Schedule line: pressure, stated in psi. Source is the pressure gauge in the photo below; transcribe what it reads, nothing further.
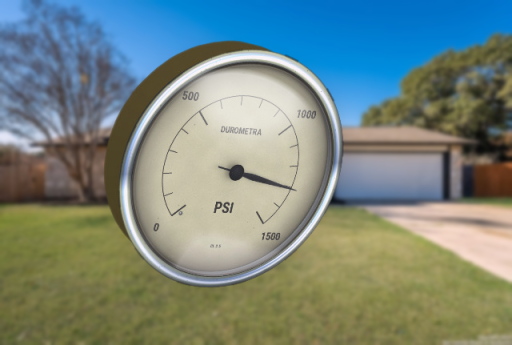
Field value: 1300 psi
